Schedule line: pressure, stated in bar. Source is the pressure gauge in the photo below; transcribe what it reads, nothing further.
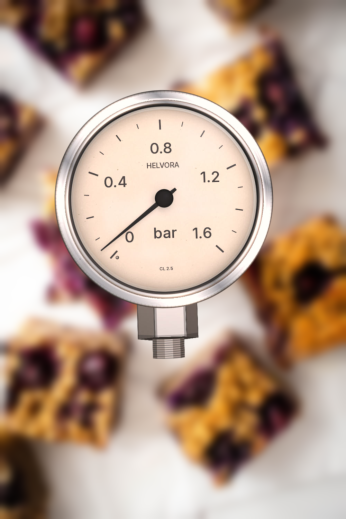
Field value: 0.05 bar
